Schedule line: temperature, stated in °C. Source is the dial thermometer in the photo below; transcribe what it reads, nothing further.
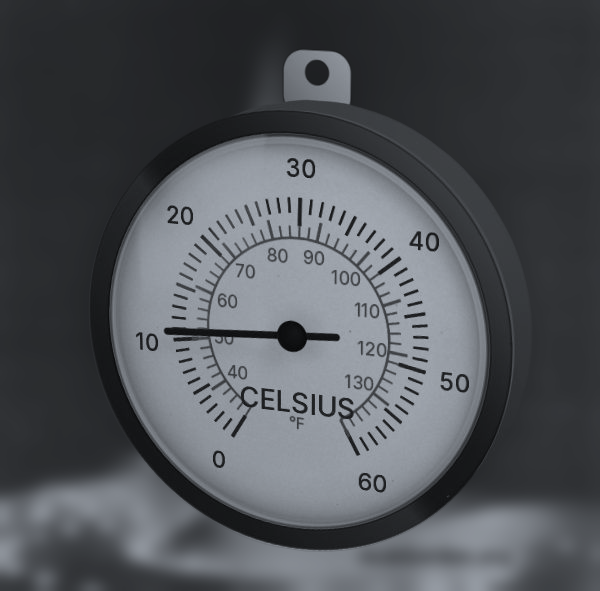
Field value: 11 °C
